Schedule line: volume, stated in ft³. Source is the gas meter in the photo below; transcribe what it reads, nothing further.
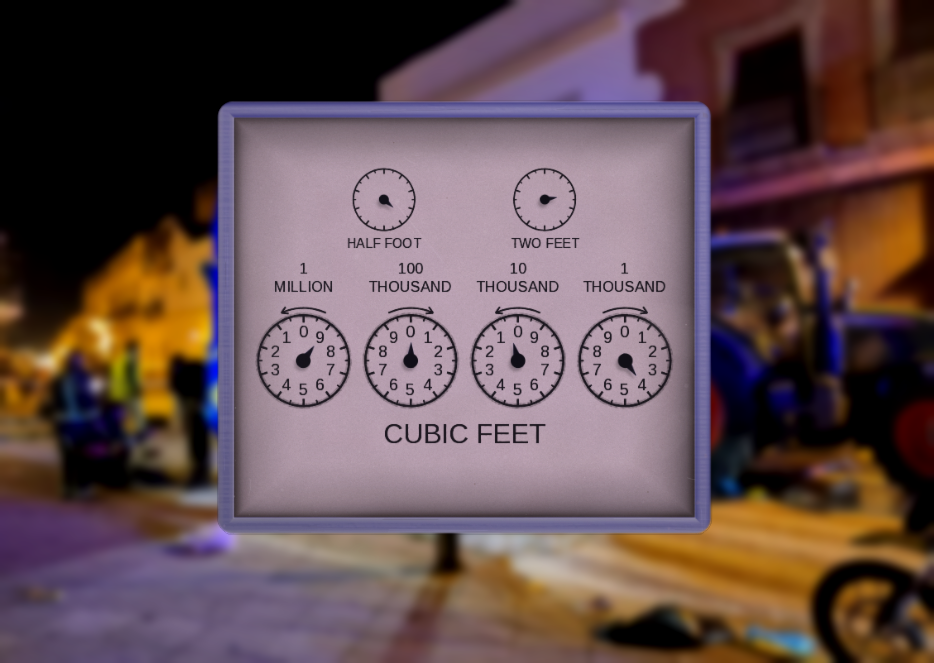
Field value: 900400 ft³
